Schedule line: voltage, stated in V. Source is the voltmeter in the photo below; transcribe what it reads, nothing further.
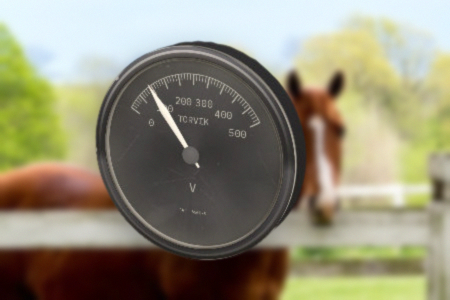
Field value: 100 V
